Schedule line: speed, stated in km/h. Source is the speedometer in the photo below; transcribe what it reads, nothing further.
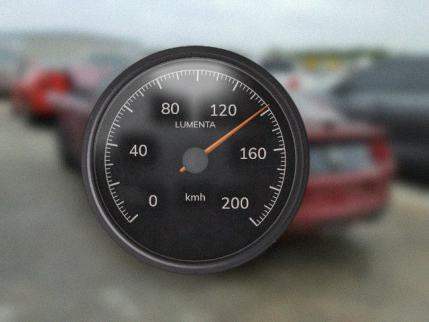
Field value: 138 km/h
